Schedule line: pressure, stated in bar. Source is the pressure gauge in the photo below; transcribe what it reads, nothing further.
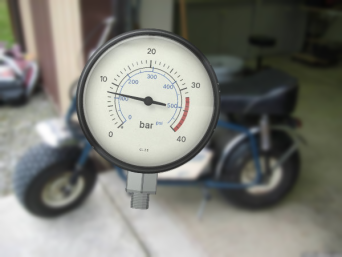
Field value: 8 bar
